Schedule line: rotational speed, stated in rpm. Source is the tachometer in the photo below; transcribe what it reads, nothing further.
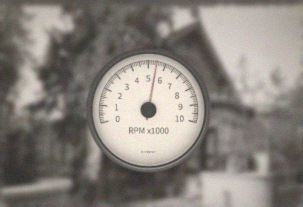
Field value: 5500 rpm
